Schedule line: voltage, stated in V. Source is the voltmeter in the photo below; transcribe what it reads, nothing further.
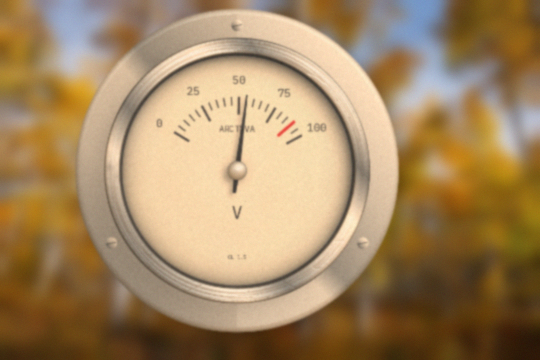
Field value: 55 V
